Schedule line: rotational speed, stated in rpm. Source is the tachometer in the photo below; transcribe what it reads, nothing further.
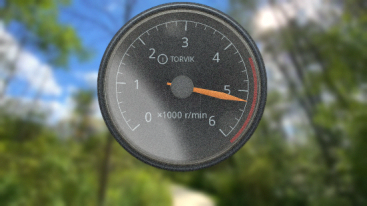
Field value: 5200 rpm
